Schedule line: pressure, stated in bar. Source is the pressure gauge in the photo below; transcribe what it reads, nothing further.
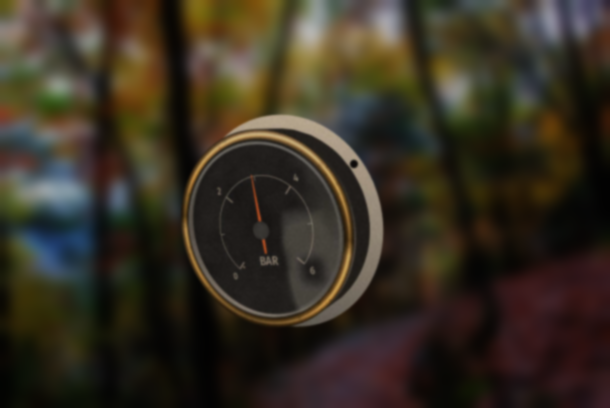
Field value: 3 bar
